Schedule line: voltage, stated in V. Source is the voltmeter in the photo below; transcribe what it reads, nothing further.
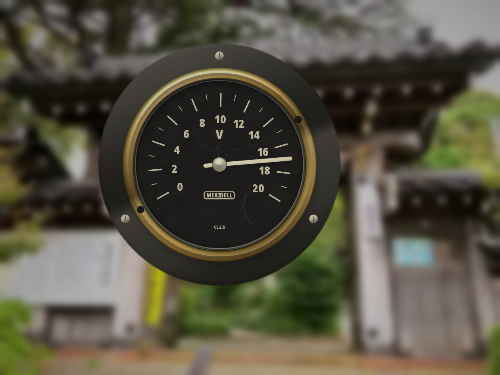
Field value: 17 V
